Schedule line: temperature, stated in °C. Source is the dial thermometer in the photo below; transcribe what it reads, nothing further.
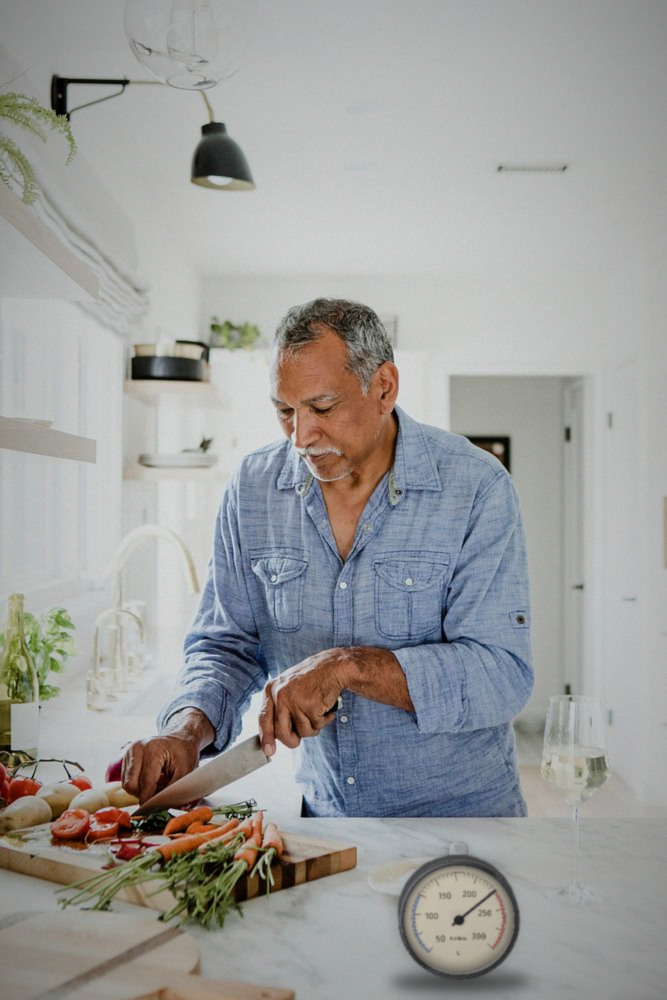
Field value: 225 °C
